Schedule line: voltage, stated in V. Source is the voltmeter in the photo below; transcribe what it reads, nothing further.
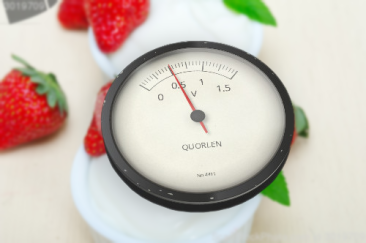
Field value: 0.5 V
